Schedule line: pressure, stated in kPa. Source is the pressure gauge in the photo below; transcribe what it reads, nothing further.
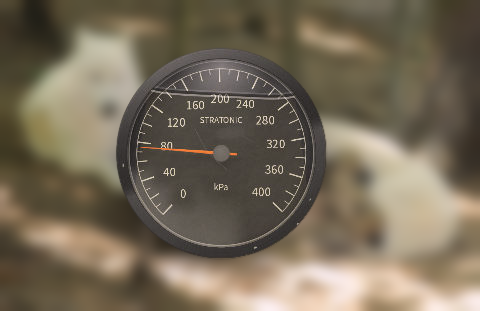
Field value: 75 kPa
